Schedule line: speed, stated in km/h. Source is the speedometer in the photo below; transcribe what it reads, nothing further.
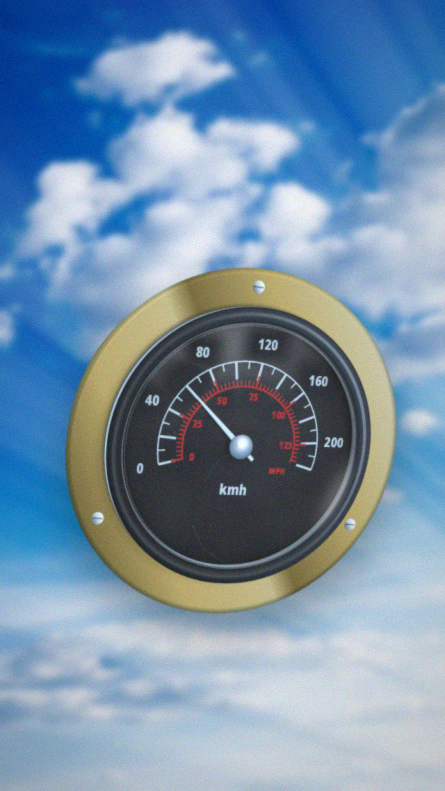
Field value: 60 km/h
